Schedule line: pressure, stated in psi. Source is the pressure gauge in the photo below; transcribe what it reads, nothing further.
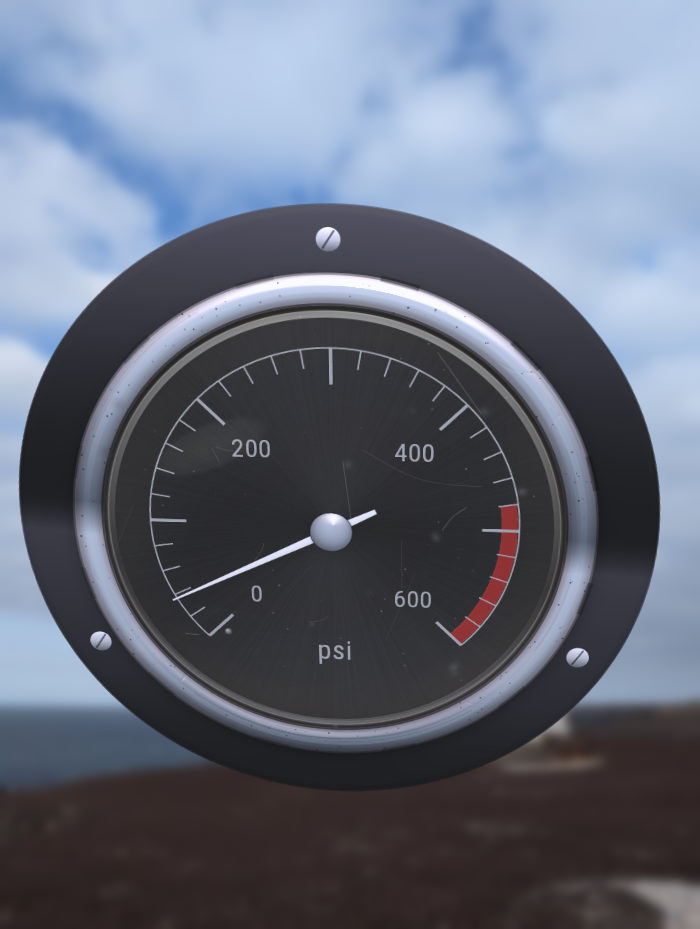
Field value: 40 psi
